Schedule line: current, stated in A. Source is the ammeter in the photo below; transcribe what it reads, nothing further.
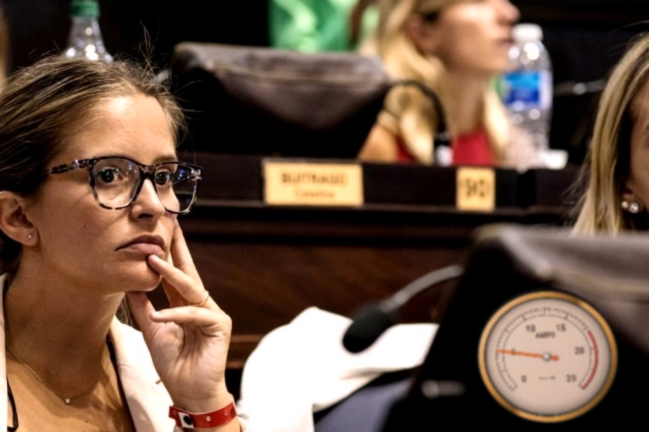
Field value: 5 A
